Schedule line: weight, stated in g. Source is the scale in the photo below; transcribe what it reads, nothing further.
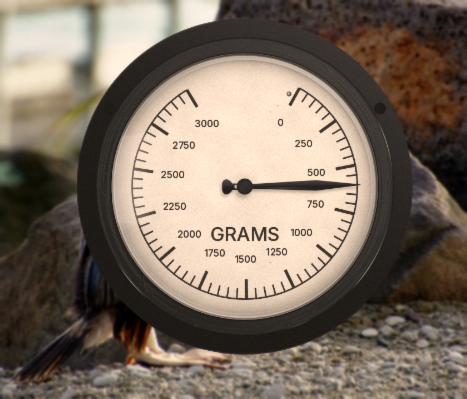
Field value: 600 g
